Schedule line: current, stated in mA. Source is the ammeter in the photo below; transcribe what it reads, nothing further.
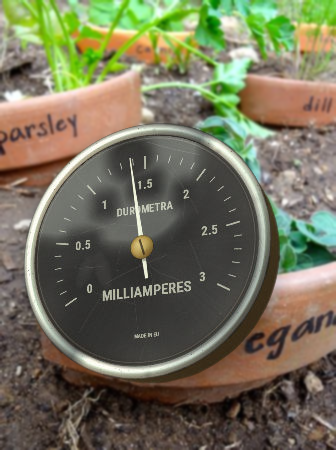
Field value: 1.4 mA
